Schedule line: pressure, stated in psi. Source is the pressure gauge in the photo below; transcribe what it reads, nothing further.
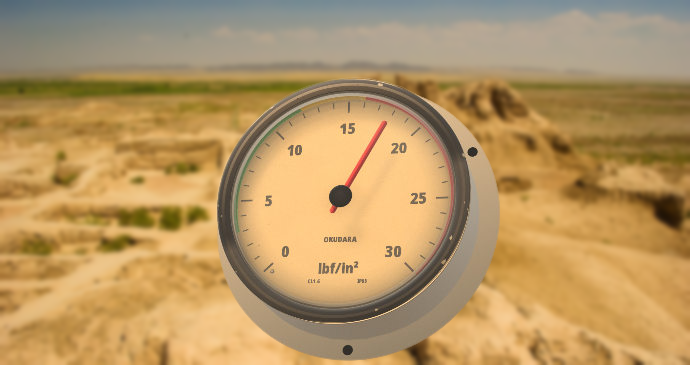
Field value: 18 psi
